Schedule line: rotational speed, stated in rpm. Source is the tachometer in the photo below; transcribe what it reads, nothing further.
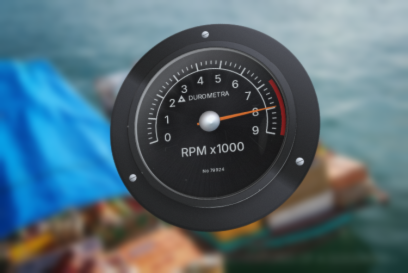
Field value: 8000 rpm
